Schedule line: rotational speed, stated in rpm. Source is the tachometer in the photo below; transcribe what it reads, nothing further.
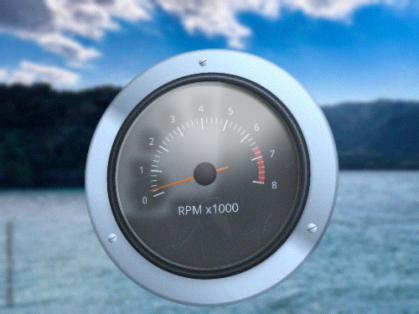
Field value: 200 rpm
